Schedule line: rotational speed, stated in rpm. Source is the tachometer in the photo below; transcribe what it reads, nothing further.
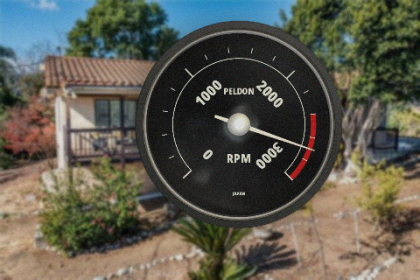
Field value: 2700 rpm
